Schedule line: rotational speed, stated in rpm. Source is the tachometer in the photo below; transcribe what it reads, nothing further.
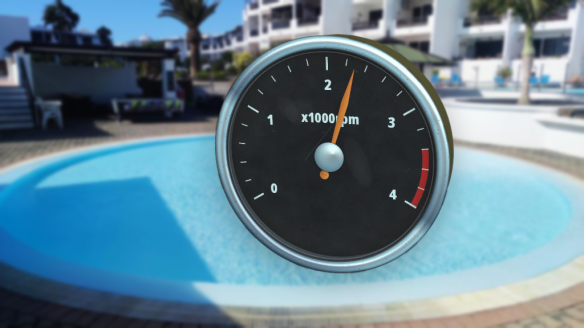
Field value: 2300 rpm
